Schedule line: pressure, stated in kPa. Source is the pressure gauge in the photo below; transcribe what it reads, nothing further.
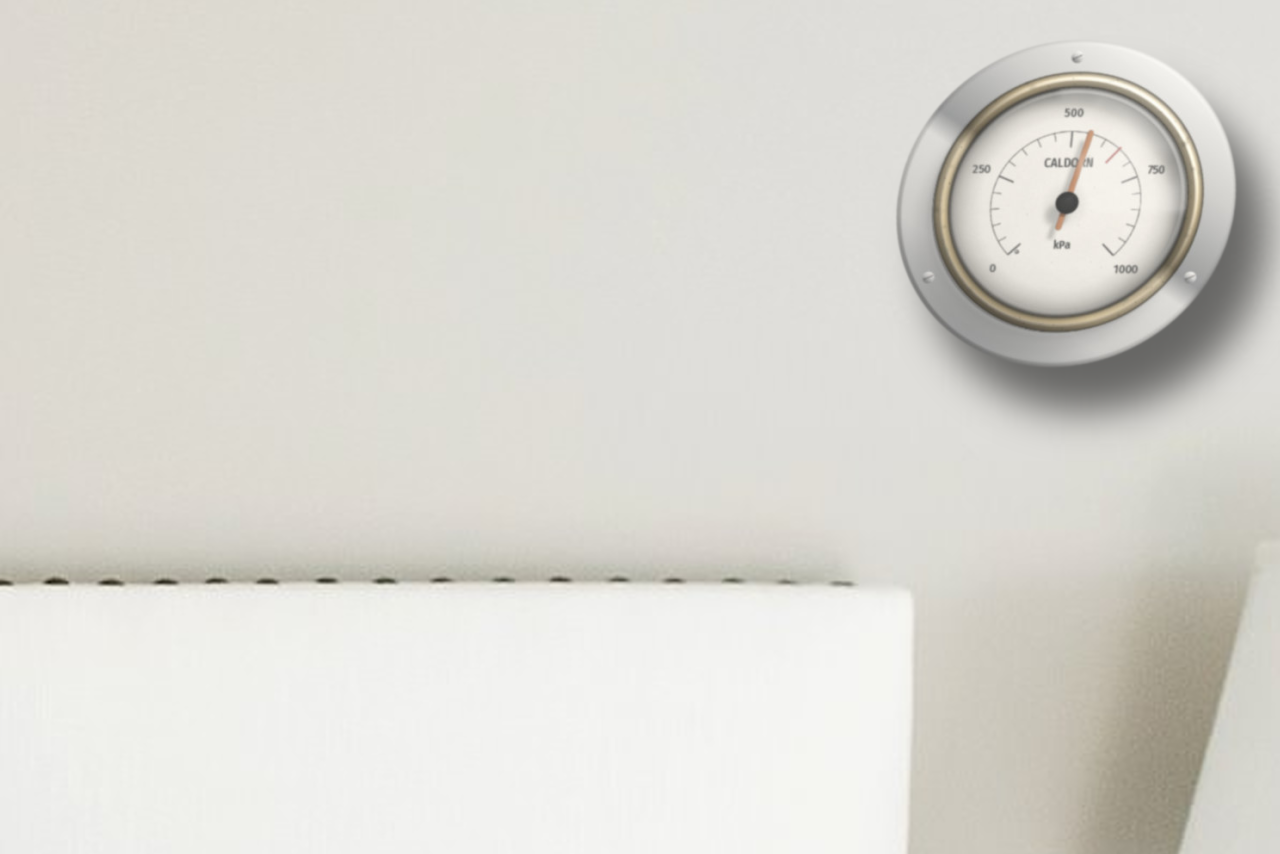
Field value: 550 kPa
